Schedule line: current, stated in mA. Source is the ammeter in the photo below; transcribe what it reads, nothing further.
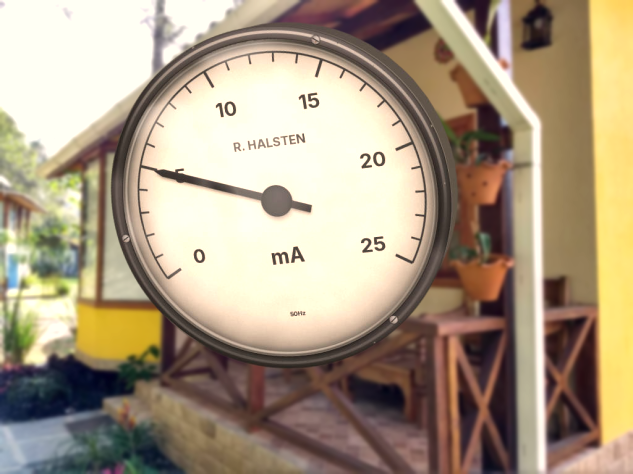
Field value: 5 mA
